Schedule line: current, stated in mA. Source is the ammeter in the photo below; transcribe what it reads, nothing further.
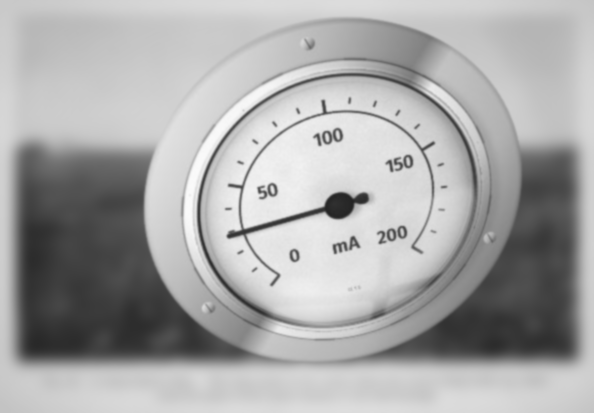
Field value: 30 mA
